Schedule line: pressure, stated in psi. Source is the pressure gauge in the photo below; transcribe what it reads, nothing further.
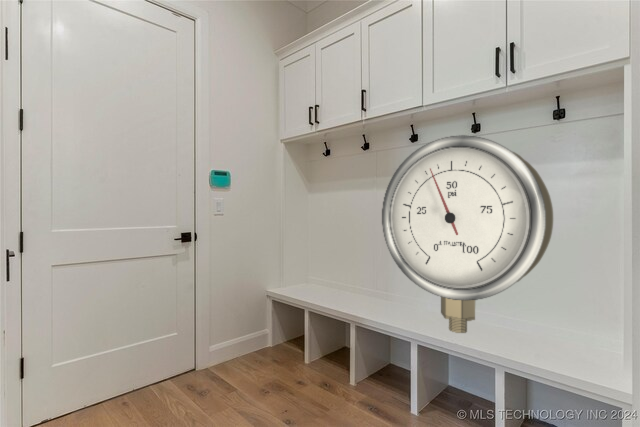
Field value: 42.5 psi
